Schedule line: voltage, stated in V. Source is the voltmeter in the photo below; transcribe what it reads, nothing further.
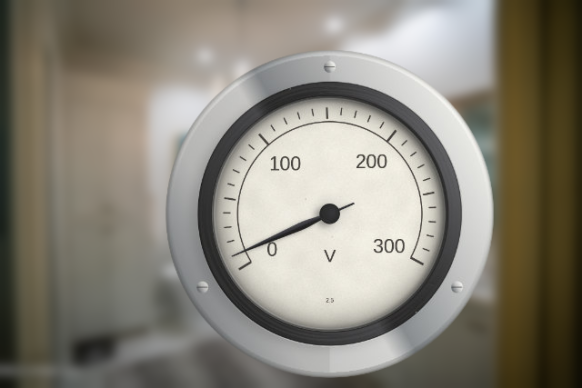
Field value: 10 V
